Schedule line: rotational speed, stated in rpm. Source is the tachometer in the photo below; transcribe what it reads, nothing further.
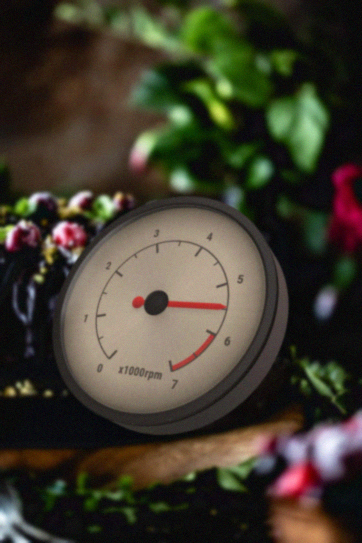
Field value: 5500 rpm
